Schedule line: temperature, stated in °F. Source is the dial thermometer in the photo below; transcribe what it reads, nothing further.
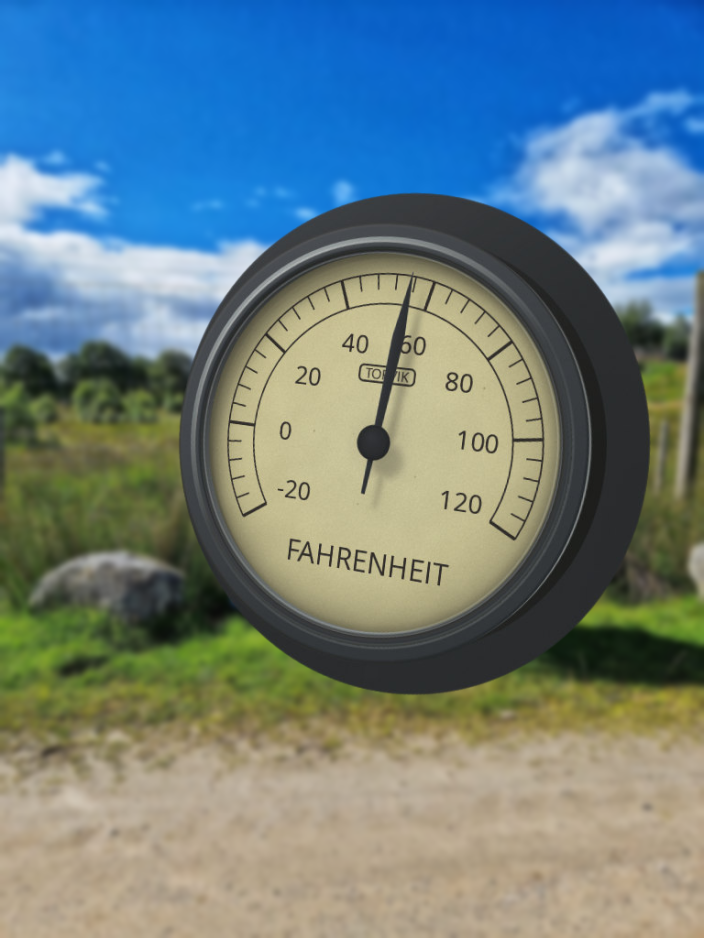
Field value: 56 °F
